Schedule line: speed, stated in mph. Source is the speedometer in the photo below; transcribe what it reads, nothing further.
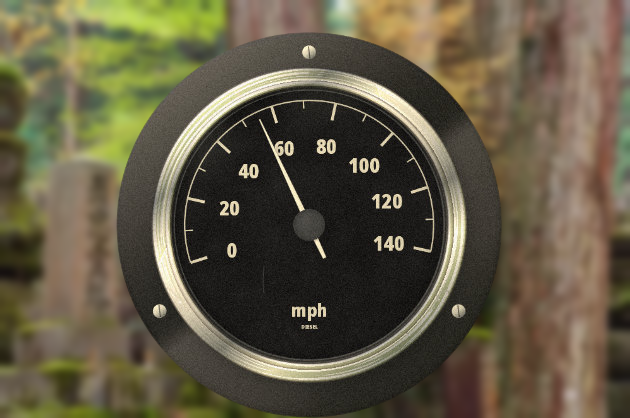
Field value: 55 mph
